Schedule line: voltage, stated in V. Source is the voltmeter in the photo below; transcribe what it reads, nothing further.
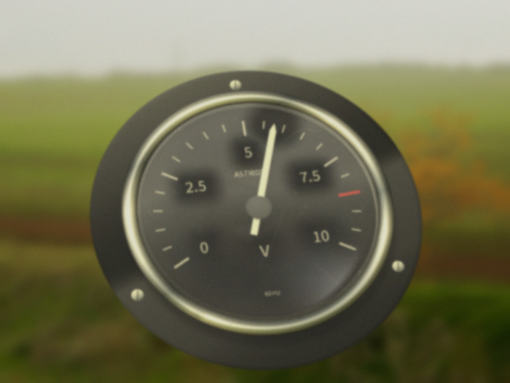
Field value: 5.75 V
